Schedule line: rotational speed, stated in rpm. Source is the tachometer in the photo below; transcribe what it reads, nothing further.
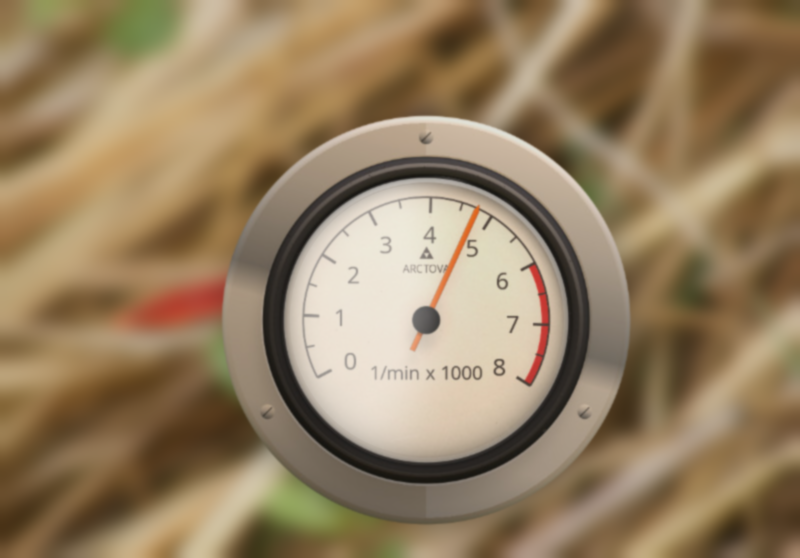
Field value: 4750 rpm
